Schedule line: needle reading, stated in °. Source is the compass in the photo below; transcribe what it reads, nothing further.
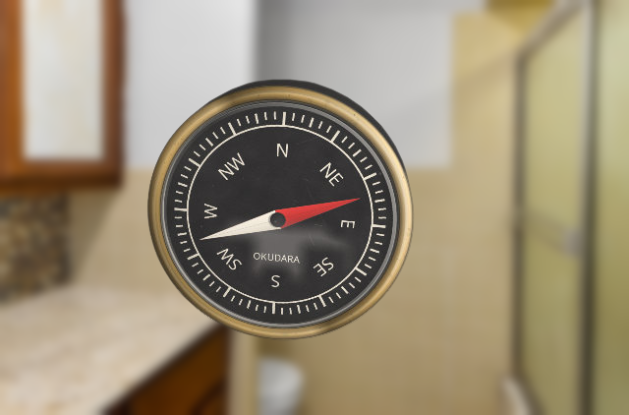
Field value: 70 °
